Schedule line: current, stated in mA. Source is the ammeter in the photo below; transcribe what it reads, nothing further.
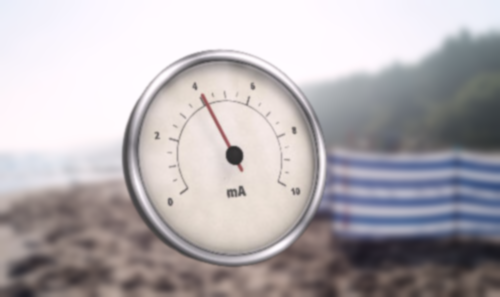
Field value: 4 mA
